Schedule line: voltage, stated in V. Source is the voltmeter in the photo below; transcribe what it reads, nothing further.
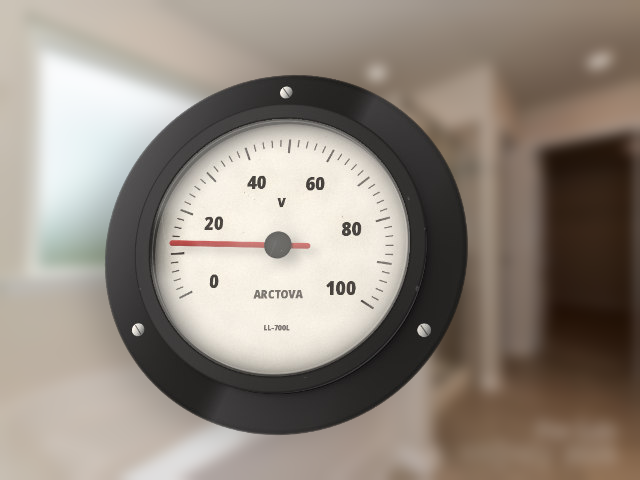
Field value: 12 V
